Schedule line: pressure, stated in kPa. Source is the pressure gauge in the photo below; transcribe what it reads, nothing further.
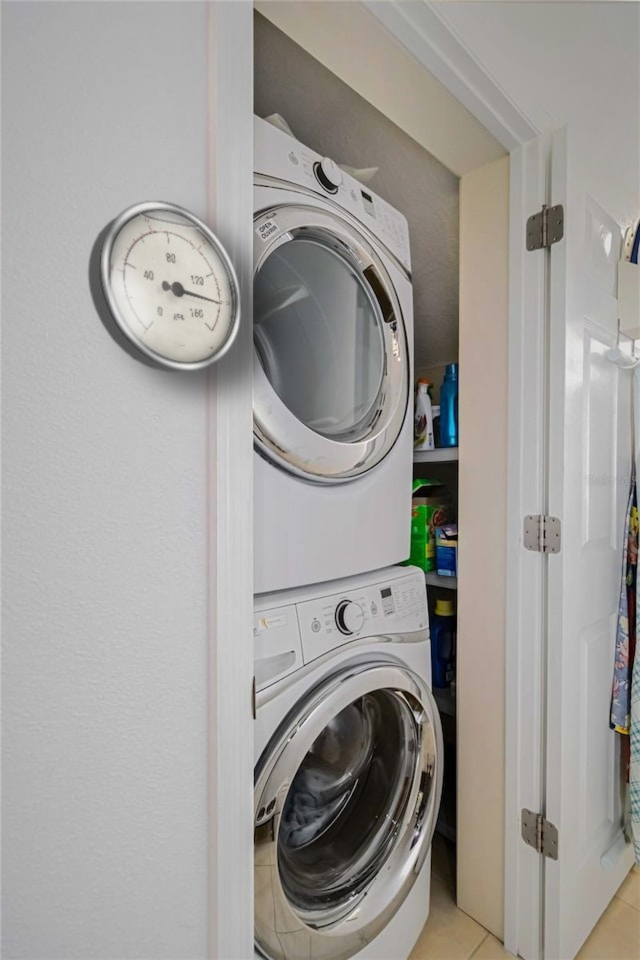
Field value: 140 kPa
